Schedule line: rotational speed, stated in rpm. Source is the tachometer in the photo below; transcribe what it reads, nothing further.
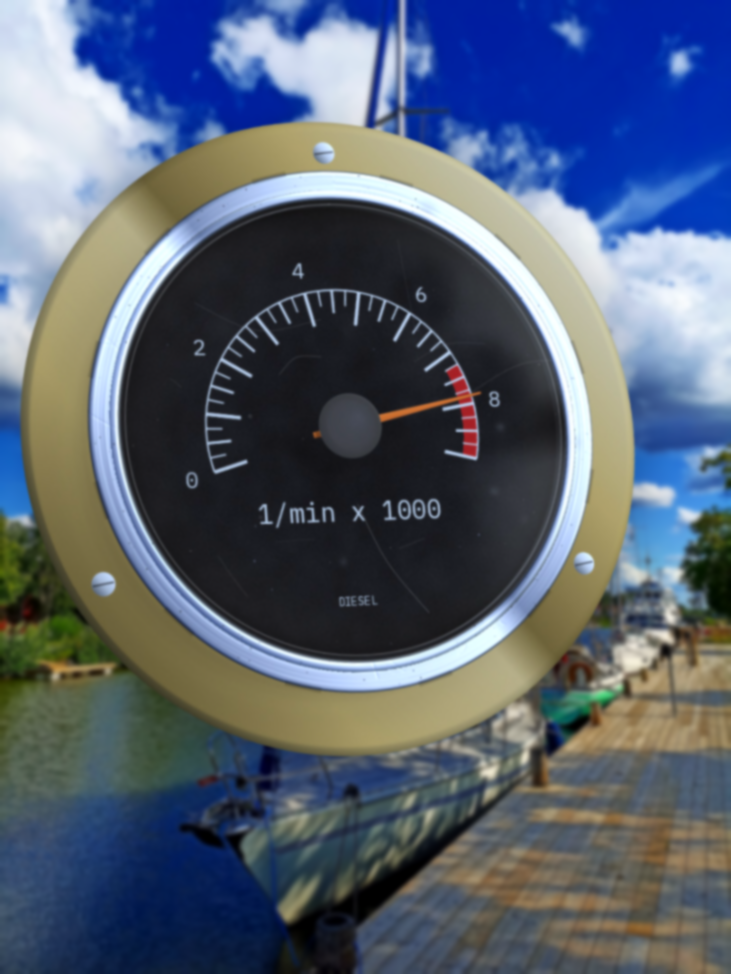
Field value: 7875 rpm
